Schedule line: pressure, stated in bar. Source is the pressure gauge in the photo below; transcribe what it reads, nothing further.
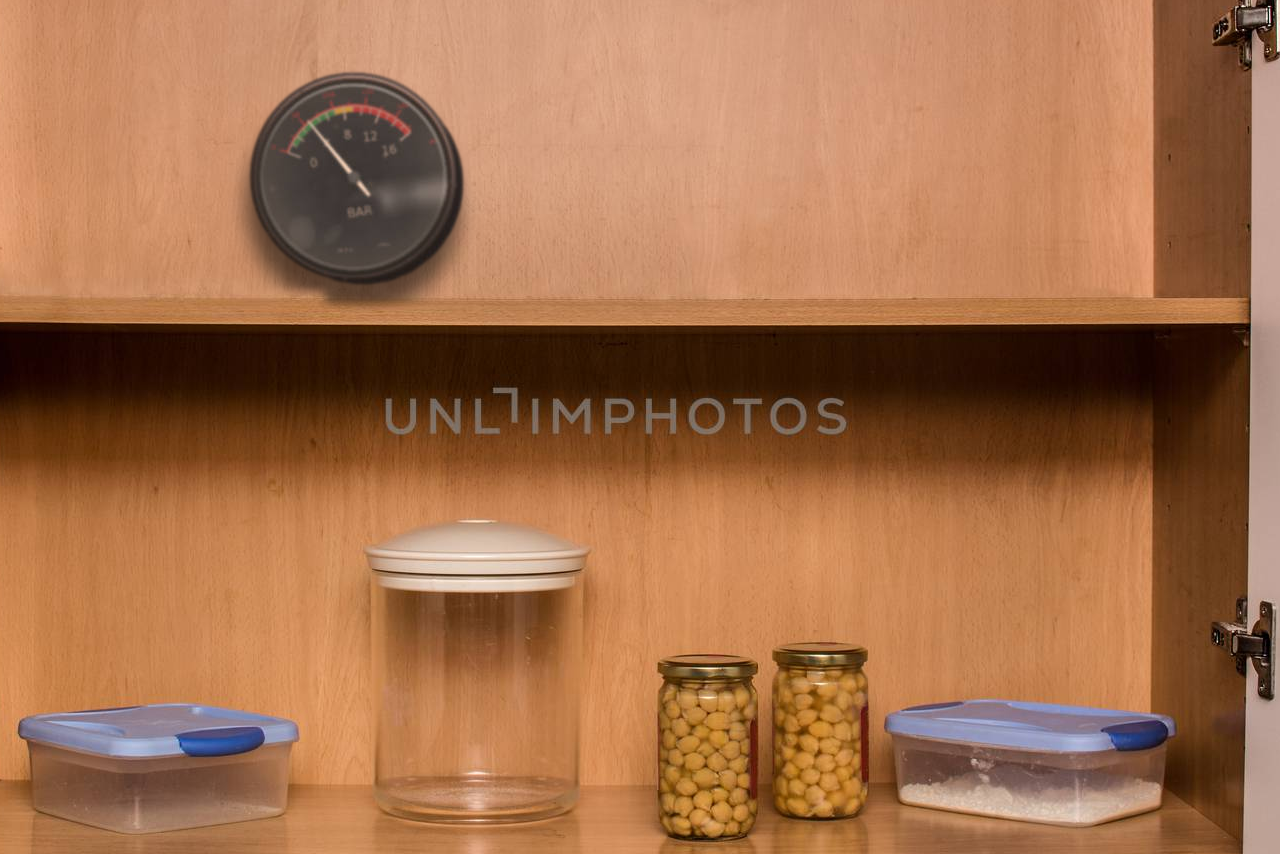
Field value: 4 bar
